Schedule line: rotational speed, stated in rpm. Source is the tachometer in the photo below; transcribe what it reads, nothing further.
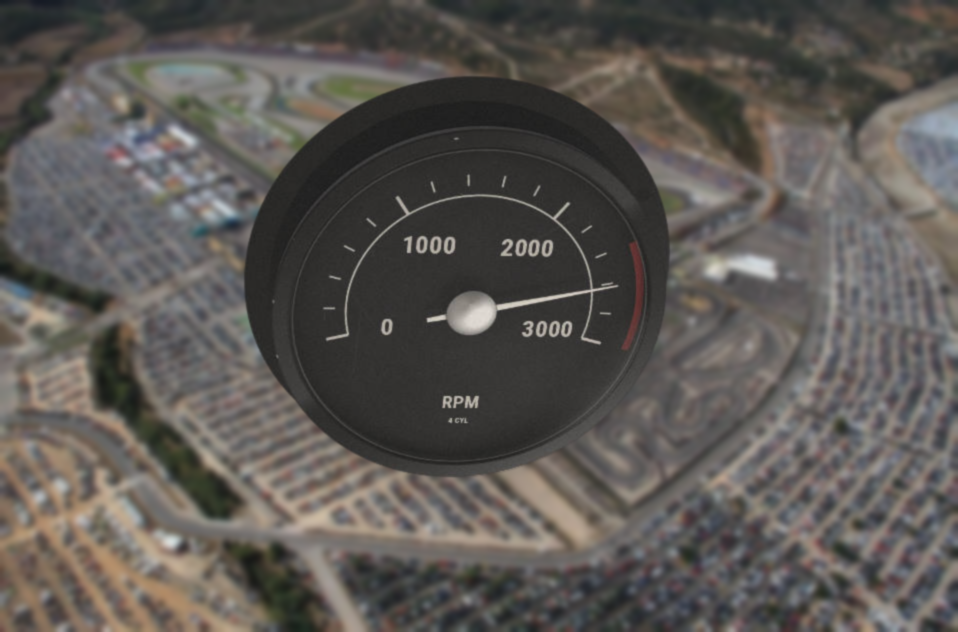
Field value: 2600 rpm
